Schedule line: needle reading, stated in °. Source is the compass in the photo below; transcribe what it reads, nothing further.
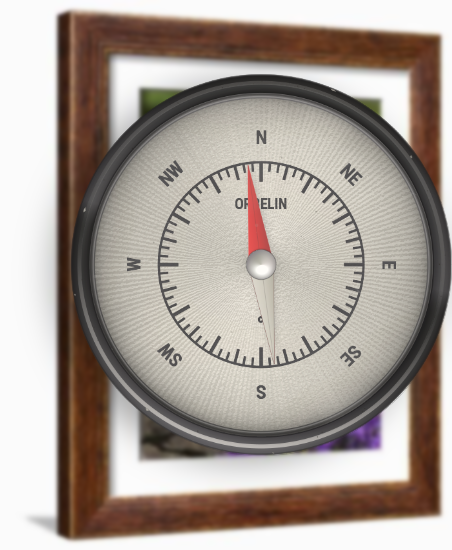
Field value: 352.5 °
